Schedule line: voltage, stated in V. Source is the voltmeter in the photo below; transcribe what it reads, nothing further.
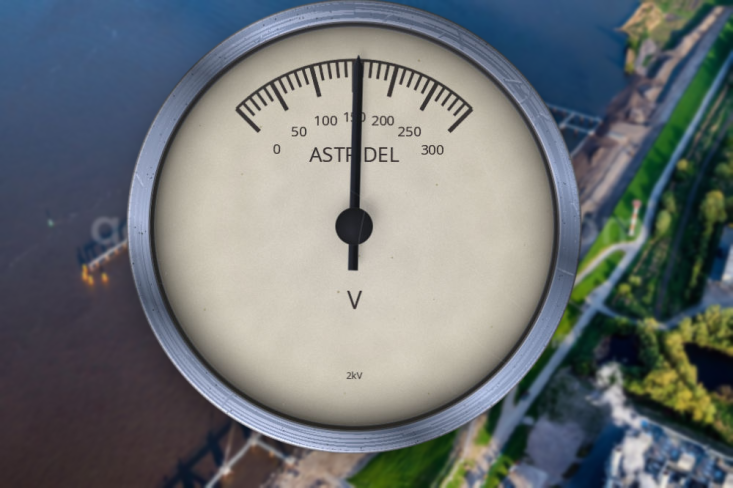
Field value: 155 V
